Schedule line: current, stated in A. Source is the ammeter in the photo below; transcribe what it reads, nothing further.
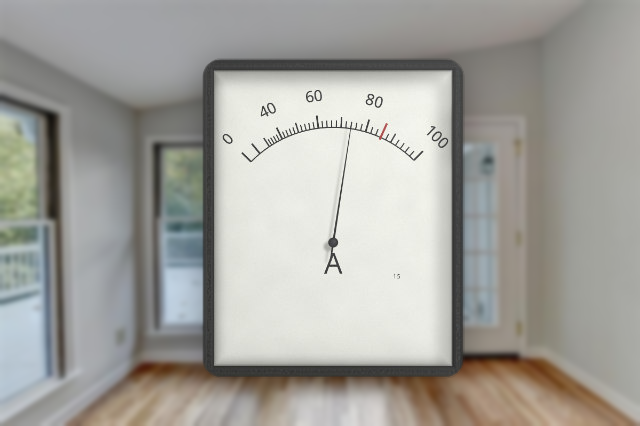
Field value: 74 A
